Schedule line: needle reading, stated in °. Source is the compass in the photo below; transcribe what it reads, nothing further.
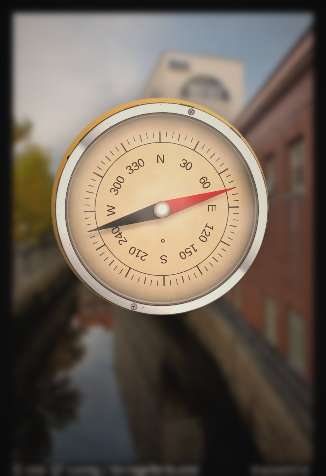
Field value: 75 °
